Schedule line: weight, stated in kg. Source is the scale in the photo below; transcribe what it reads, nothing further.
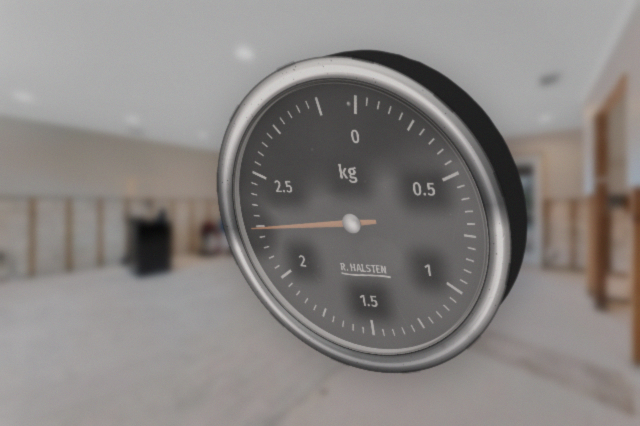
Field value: 2.25 kg
